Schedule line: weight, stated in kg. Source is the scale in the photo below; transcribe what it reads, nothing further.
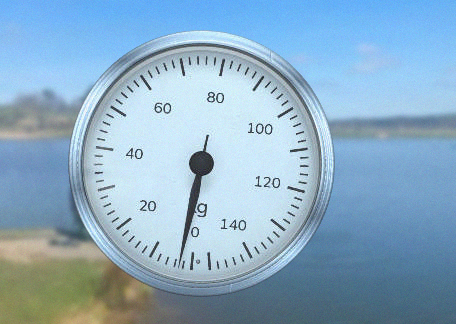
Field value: 3 kg
